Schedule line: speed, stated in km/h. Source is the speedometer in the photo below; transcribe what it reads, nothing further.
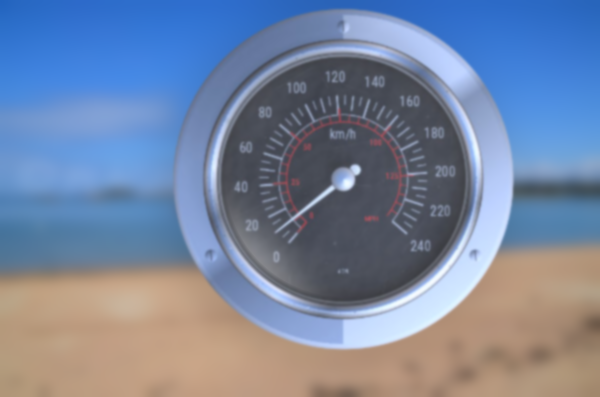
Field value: 10 km/h
